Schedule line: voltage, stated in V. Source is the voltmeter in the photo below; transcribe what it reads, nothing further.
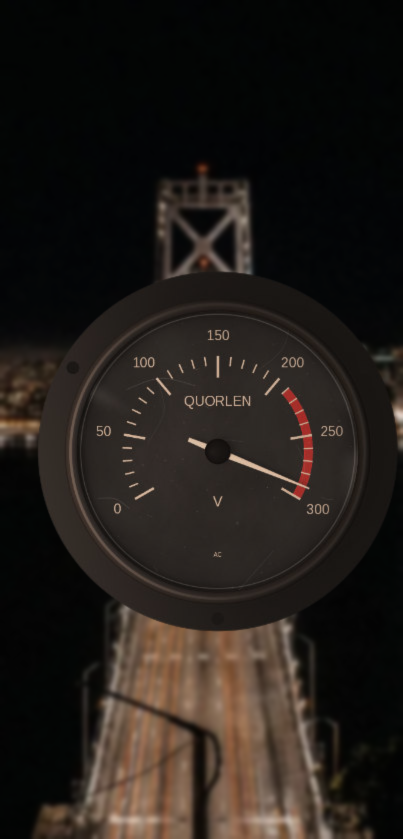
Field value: 290 V
